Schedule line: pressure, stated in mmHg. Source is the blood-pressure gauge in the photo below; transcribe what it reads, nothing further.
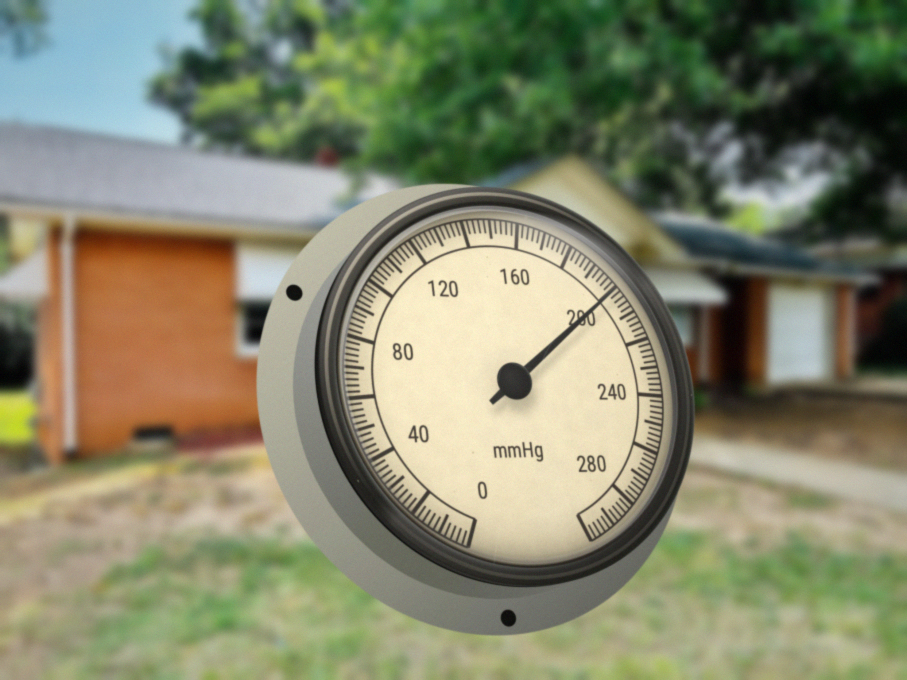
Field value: 200 mmHg
